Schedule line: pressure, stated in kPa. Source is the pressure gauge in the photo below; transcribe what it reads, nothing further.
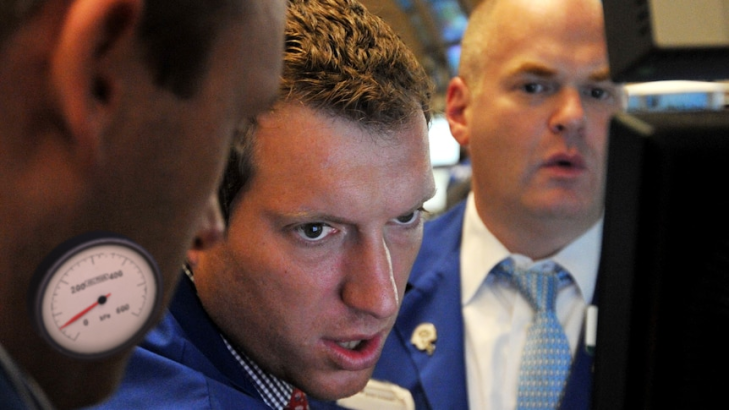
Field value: 60 kPa
